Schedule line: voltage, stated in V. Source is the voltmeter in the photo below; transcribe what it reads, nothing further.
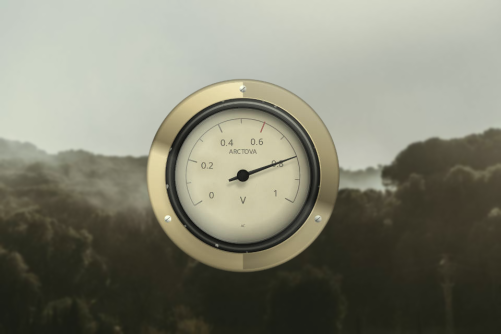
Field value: 0.8 V
